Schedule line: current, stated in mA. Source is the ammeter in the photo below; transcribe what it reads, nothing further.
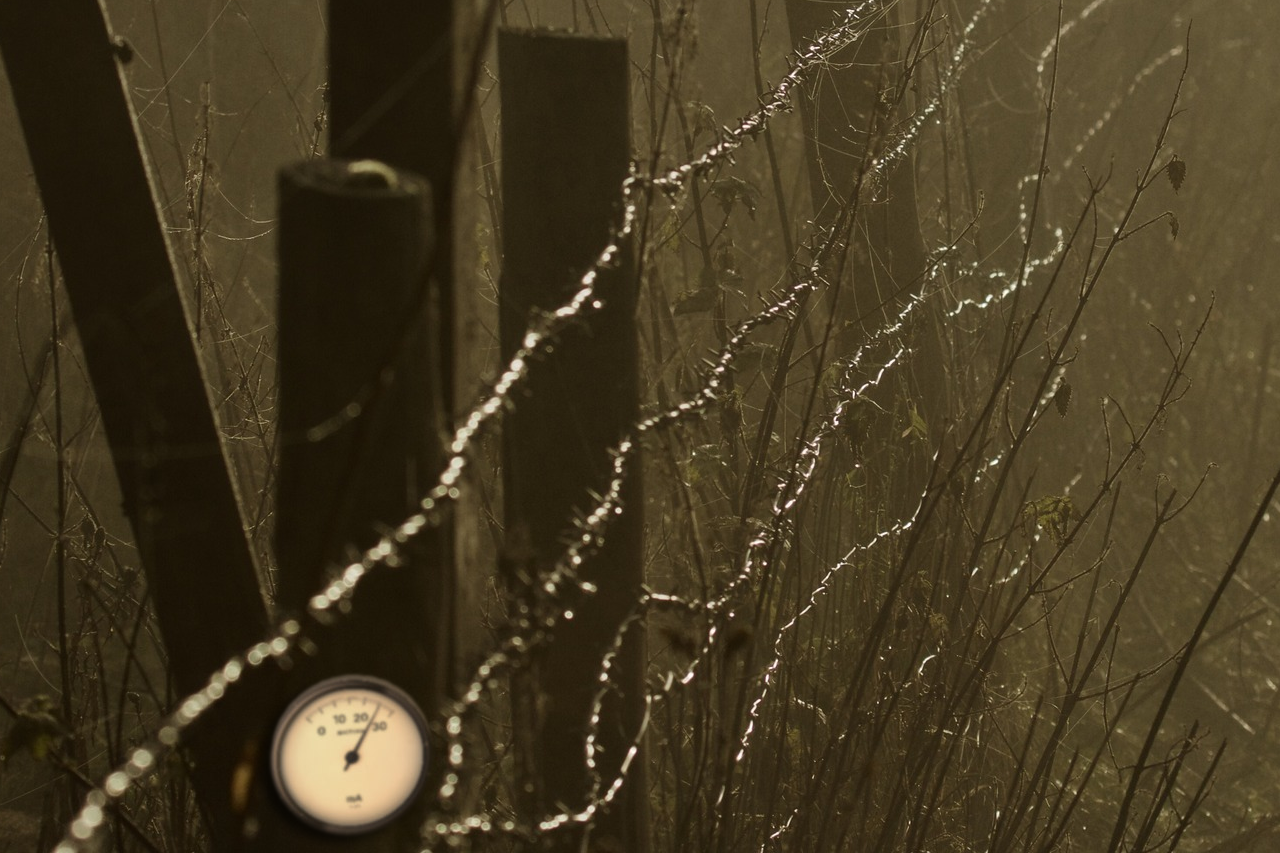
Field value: 25 mA
